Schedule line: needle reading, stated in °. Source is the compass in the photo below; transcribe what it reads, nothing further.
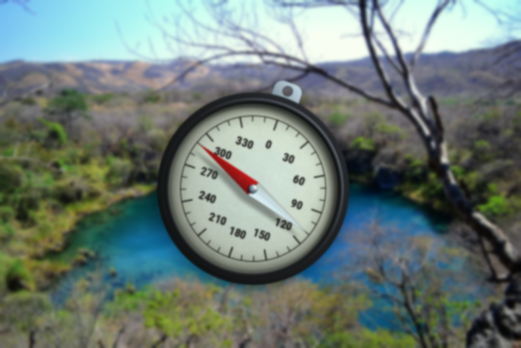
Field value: 290 °
